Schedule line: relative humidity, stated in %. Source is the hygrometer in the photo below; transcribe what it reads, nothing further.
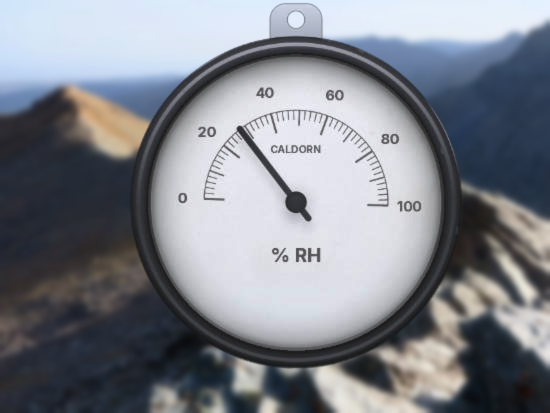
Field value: 28 %
